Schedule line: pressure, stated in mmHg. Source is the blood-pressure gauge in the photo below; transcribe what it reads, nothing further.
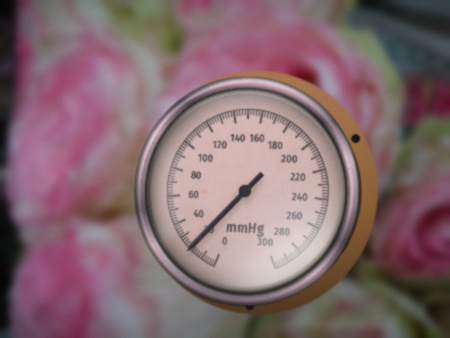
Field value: 20 mmHg
